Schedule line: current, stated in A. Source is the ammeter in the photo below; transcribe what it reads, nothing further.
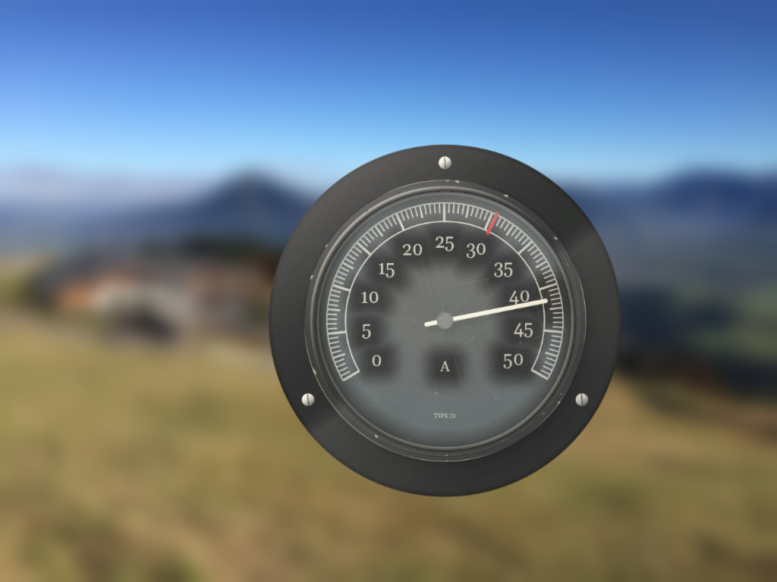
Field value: 41.5 A
